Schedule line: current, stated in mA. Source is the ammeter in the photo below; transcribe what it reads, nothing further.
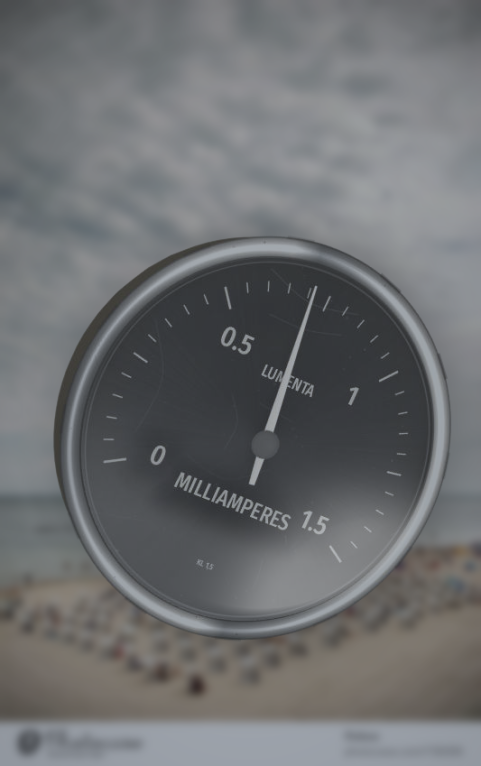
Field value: 0.7 mA
